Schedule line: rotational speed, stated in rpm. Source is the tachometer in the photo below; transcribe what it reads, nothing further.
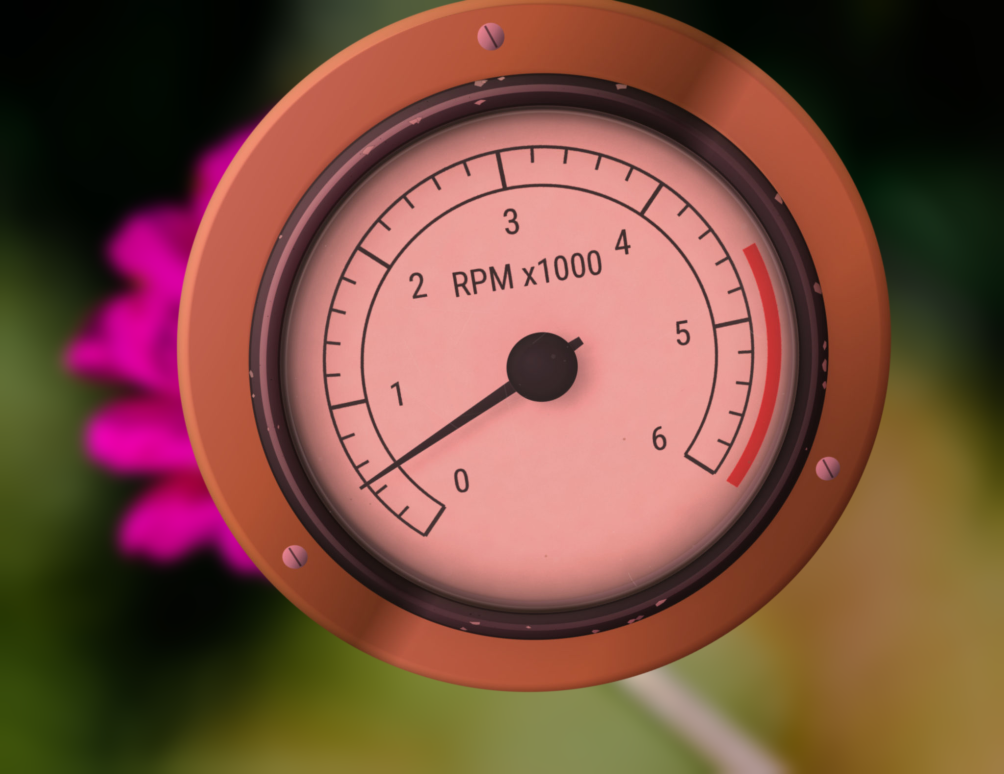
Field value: 500 rpm
